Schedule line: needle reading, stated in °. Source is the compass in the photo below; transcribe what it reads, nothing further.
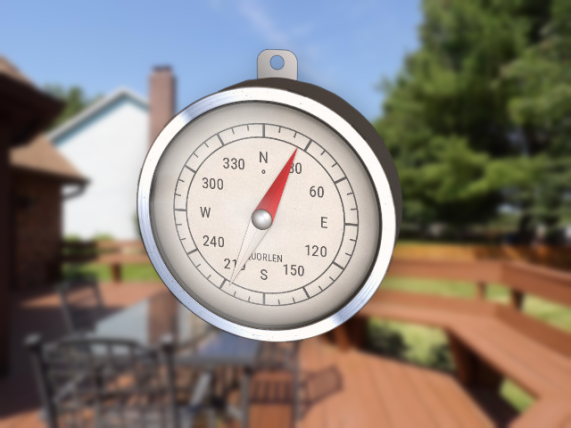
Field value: 25 °
